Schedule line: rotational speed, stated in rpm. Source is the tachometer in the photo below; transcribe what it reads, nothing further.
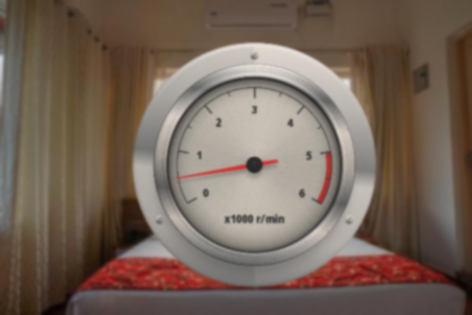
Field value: 500 rpm
